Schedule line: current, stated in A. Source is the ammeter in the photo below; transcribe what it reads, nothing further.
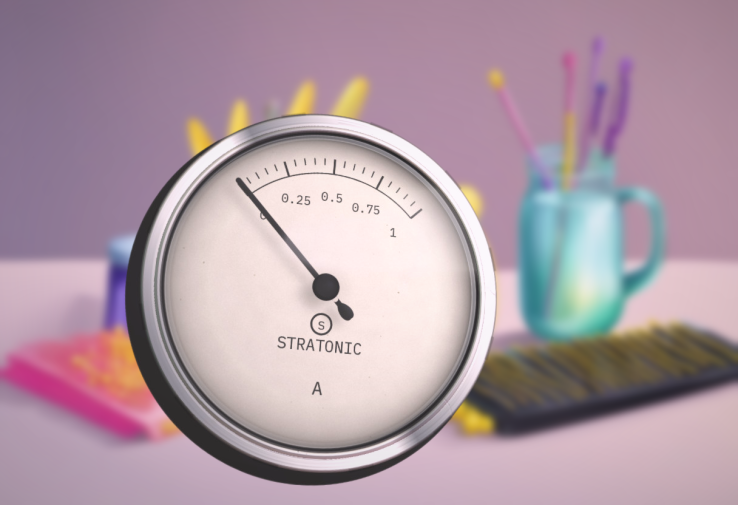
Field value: 0 A
